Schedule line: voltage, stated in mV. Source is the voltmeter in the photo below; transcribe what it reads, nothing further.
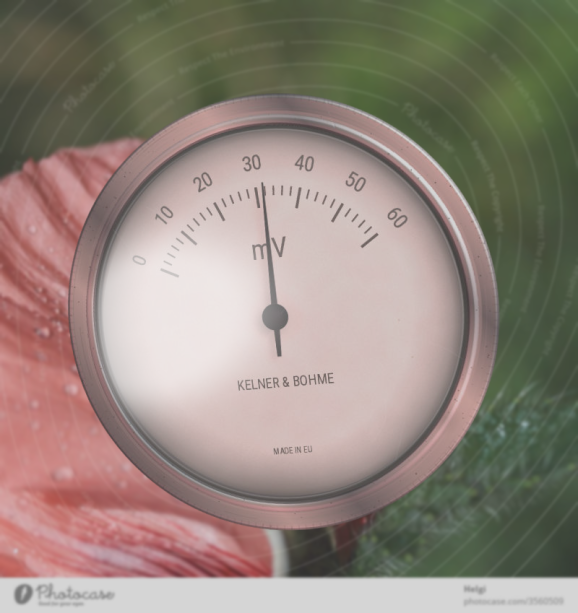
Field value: 32 mV
